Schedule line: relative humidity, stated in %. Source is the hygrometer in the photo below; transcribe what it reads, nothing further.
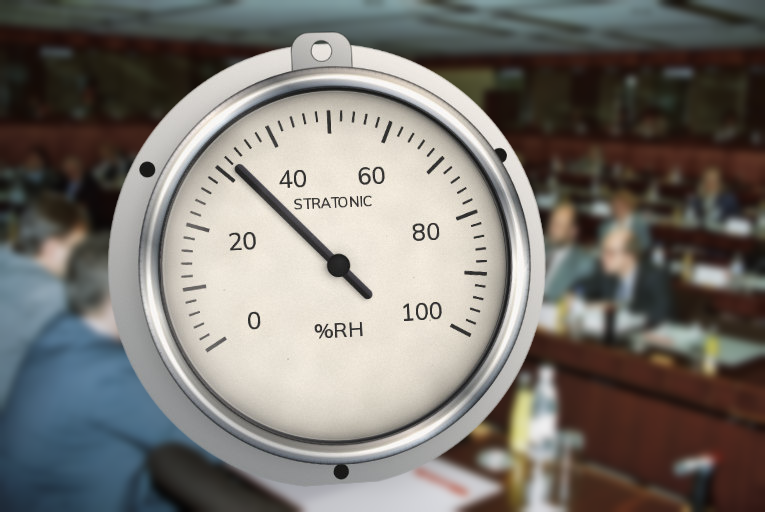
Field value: 32 %
